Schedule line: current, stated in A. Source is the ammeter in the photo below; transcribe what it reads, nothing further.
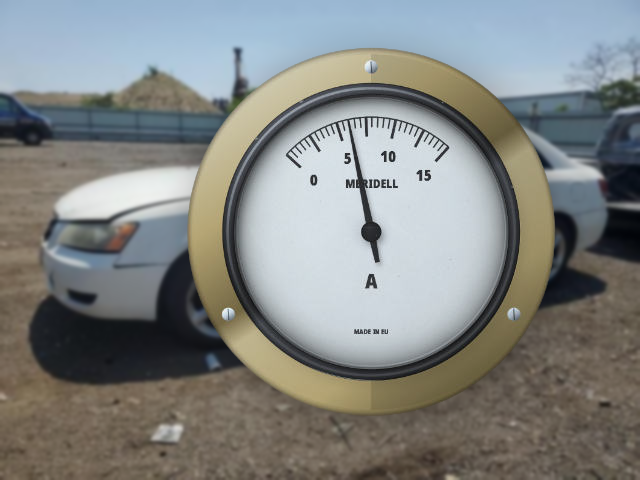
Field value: 6 A
